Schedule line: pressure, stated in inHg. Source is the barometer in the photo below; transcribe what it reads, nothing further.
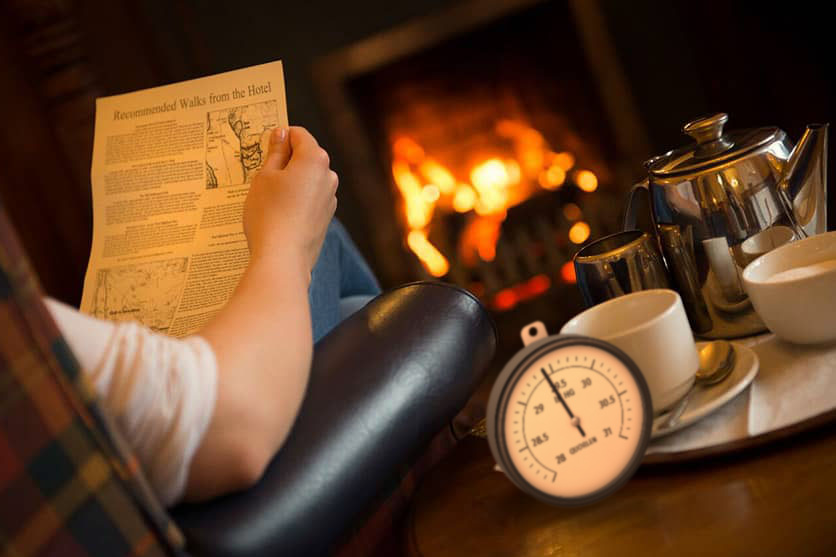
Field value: 29.4 inHg
